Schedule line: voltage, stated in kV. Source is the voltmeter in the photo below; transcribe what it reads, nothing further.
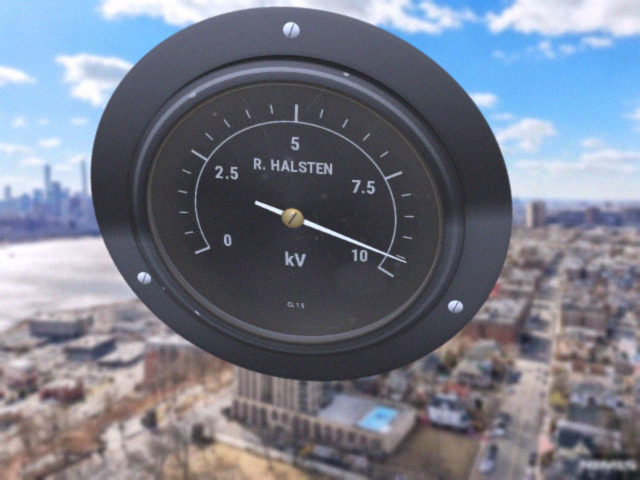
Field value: 9.5 kV
